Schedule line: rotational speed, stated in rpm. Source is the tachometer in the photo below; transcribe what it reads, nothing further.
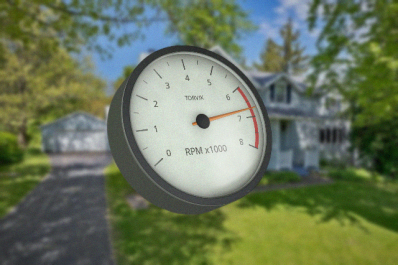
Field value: 6750 rpm
